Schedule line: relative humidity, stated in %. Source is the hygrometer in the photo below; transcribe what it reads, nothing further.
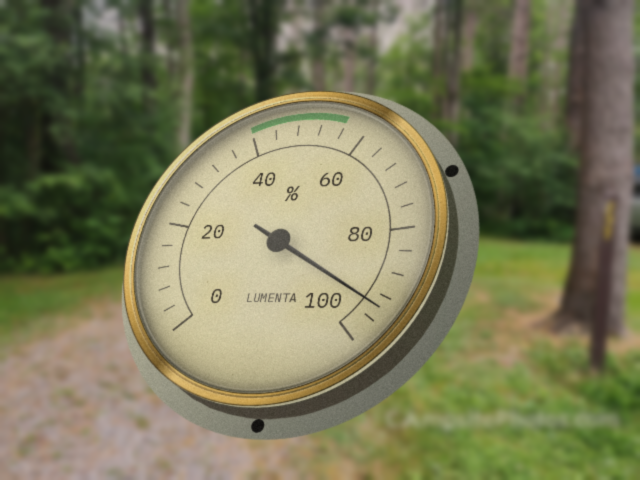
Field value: 94 %
